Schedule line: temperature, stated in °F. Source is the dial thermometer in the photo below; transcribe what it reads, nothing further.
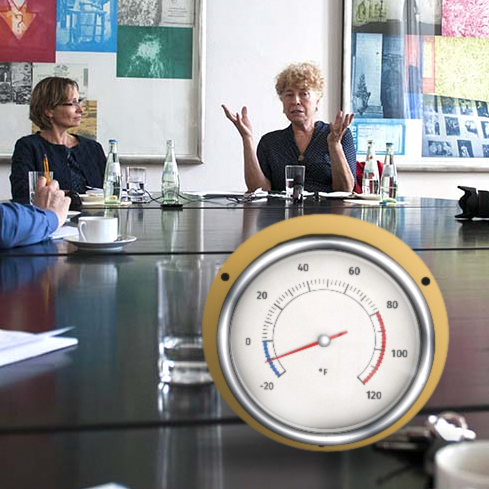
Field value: -10 °F
